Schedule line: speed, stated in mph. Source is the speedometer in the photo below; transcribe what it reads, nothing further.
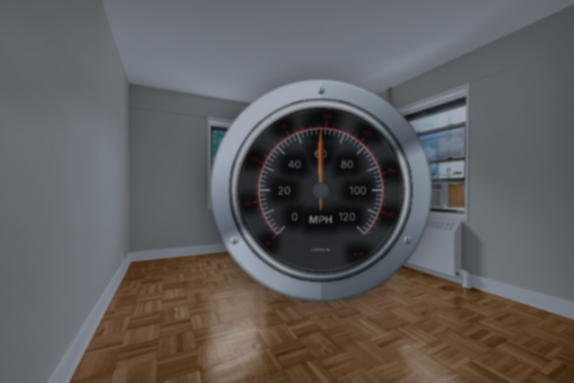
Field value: 60 mph
